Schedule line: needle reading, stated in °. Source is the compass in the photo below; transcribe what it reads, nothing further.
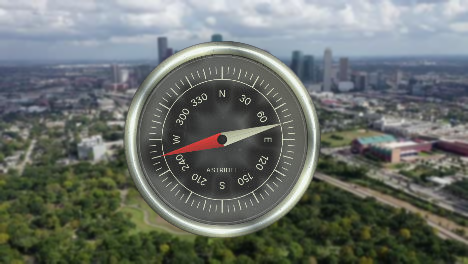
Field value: 255 °
